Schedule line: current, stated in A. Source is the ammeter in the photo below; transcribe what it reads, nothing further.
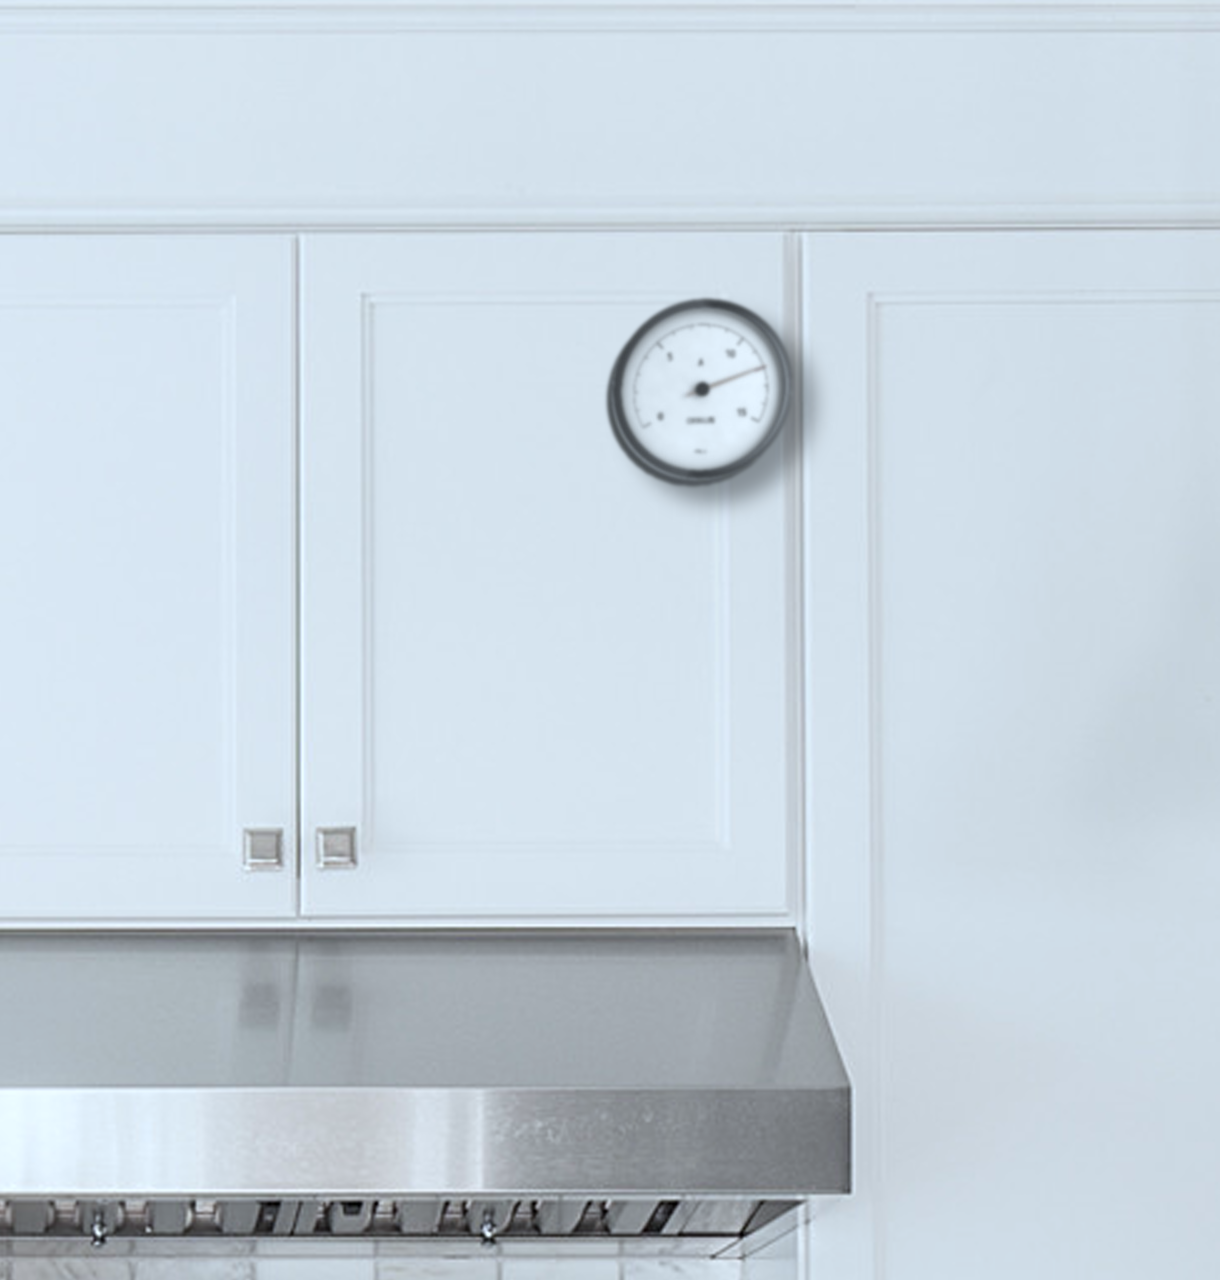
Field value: 12 A
